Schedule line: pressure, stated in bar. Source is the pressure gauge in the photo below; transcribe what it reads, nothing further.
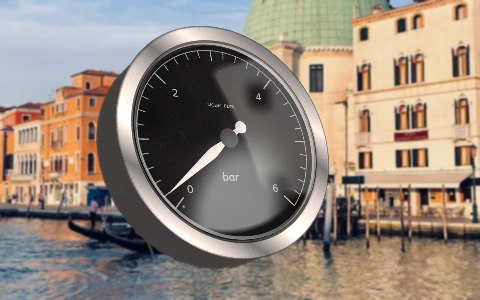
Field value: 0.2 bar
